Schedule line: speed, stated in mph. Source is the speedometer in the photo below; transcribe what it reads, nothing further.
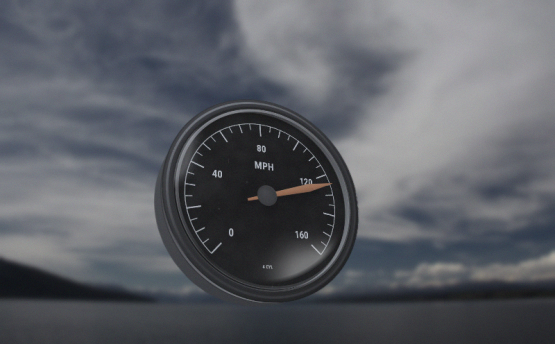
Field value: 125 mph
